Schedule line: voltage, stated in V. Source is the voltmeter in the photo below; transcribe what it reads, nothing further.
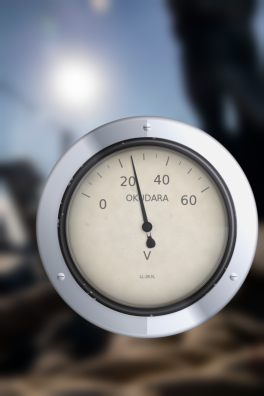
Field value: 25 V
